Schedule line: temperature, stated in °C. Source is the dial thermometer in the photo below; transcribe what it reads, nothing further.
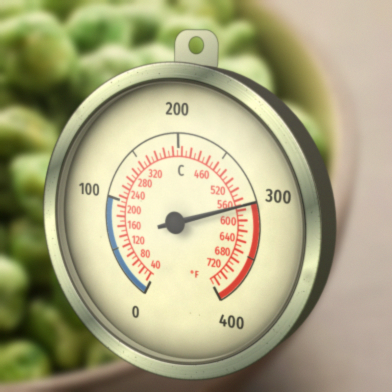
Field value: 300 °C
